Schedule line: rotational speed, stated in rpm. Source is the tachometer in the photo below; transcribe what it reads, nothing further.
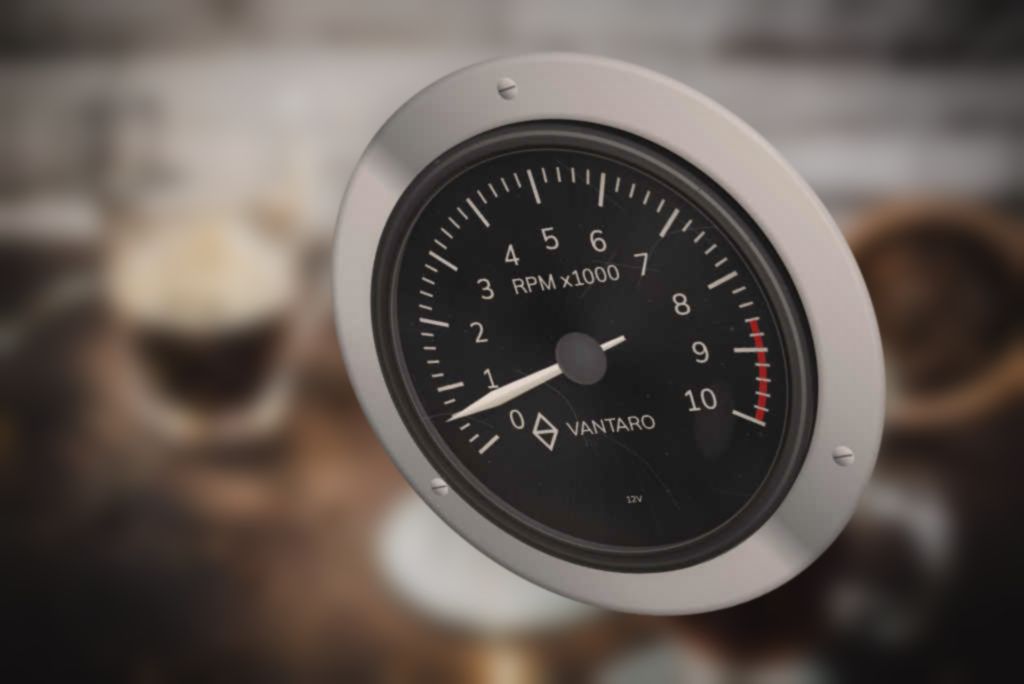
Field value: 600 rpm
